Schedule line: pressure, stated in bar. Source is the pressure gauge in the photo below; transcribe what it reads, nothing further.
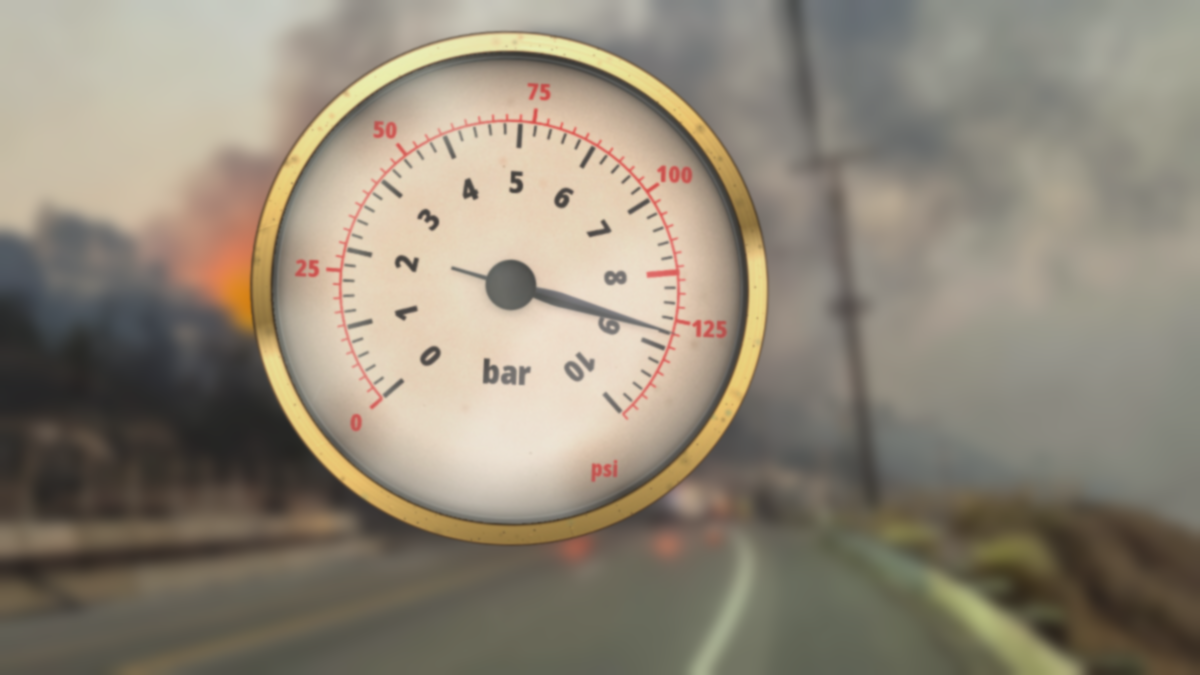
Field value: 8.8 bar
